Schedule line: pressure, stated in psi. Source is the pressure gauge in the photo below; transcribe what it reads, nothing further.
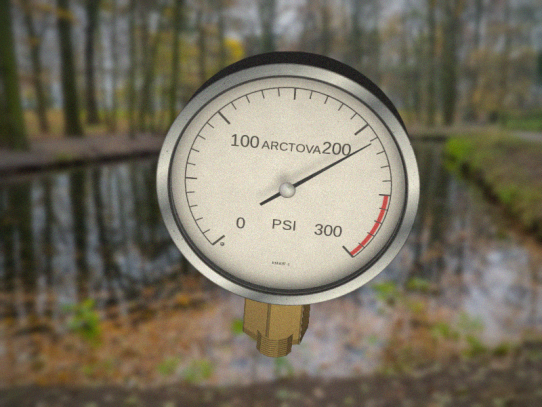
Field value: 210 psi
